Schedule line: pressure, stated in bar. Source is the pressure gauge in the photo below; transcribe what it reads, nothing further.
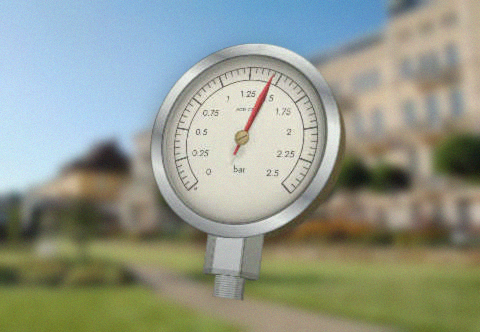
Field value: 1.45 bar
